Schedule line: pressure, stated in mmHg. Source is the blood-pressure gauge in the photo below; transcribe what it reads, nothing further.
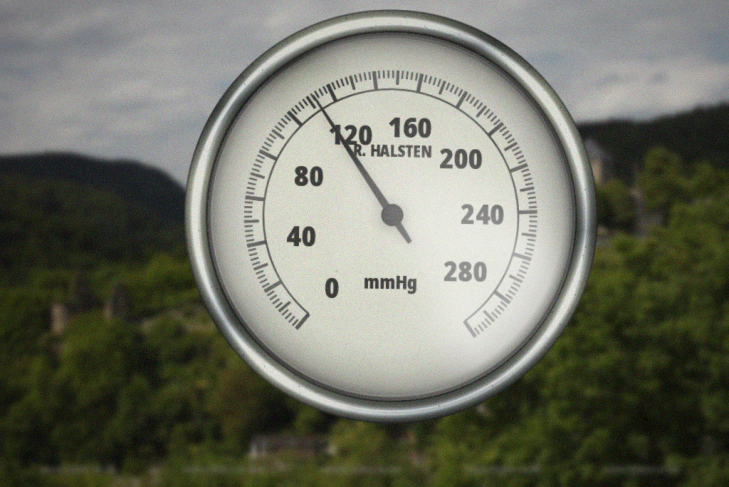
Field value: 112 mmHg
